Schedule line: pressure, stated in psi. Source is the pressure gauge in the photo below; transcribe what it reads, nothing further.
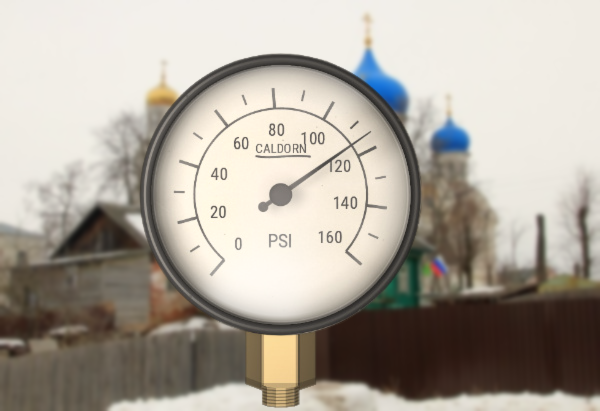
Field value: 115 psi
